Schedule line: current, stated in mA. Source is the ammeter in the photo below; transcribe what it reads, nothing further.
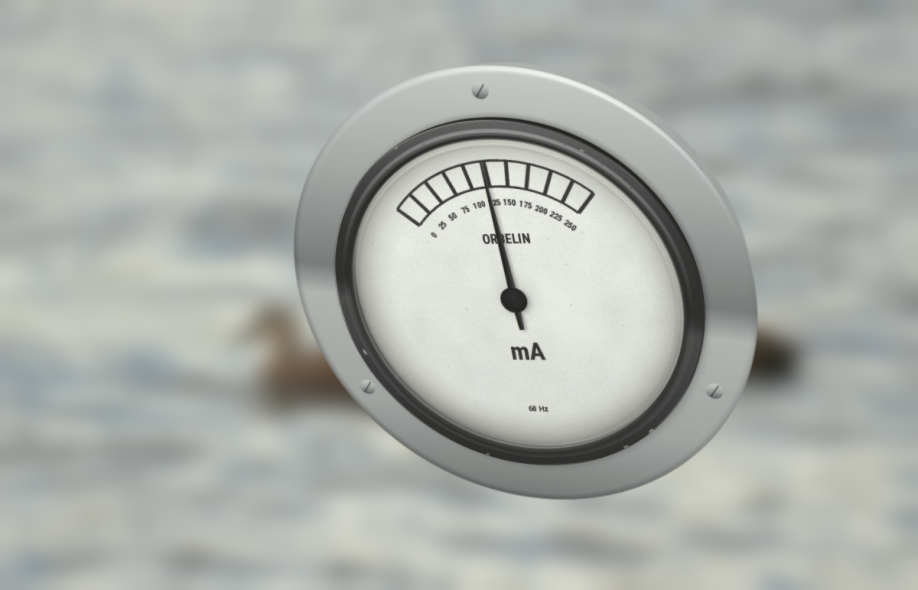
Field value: 125 mA
